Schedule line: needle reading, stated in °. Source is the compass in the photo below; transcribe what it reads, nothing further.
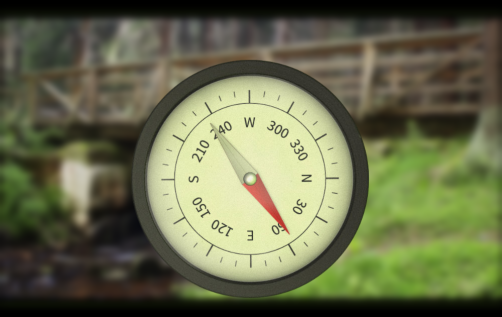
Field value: 55 °
